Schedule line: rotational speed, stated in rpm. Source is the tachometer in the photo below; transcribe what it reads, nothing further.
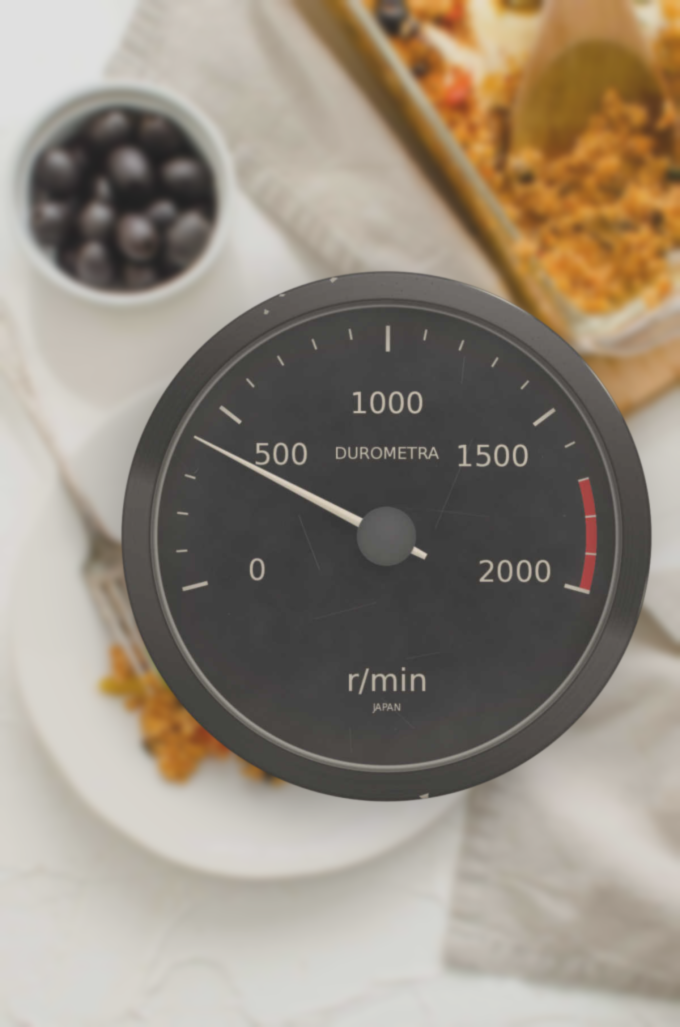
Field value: 400 rpm
